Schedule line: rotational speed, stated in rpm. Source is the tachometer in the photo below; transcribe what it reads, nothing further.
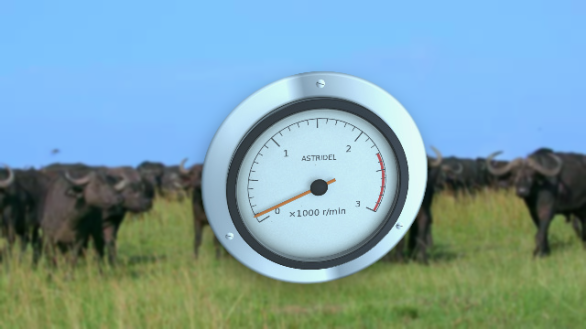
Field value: 100 rpm
